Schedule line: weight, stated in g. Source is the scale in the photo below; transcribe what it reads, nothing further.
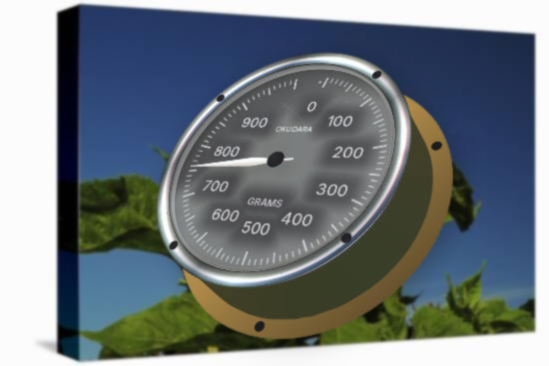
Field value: 750 g
